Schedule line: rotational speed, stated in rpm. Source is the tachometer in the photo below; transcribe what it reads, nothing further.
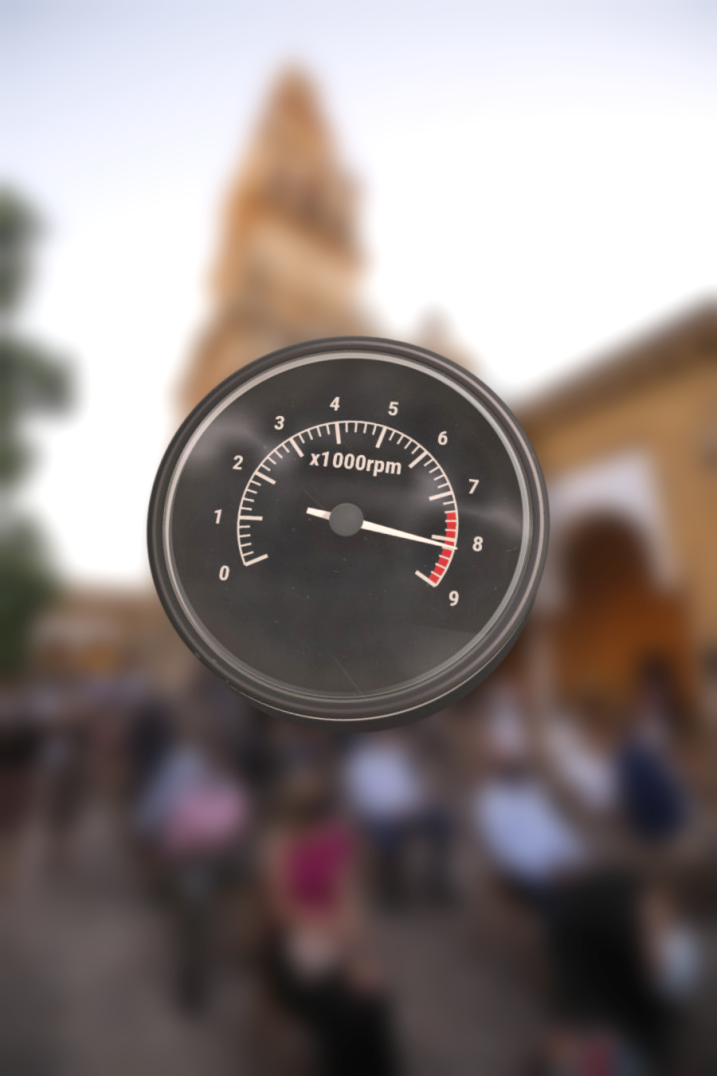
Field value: 8200 rpm
